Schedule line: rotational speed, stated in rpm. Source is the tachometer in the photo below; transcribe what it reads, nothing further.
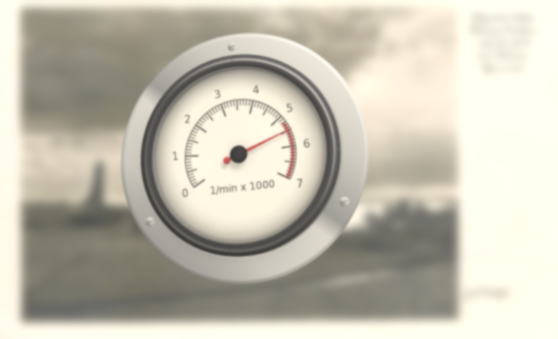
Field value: 5500 rpm
